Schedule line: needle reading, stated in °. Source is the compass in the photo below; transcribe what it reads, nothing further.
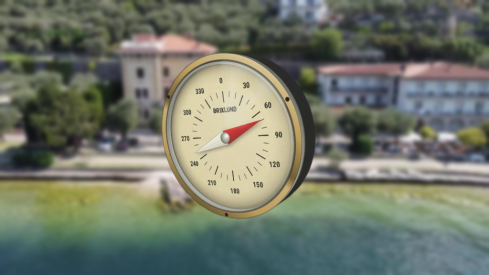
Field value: 70 °
